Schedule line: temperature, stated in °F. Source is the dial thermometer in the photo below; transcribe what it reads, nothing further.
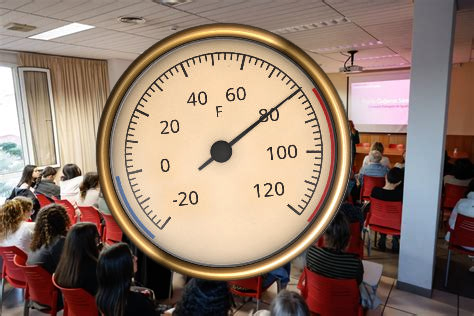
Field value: 80 °F
